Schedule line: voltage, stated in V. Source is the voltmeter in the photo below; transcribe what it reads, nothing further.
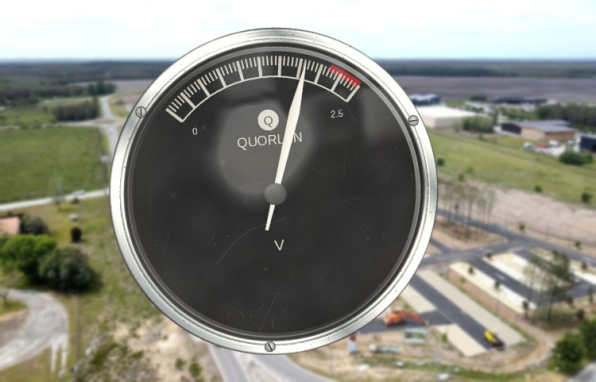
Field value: 1.8 V
